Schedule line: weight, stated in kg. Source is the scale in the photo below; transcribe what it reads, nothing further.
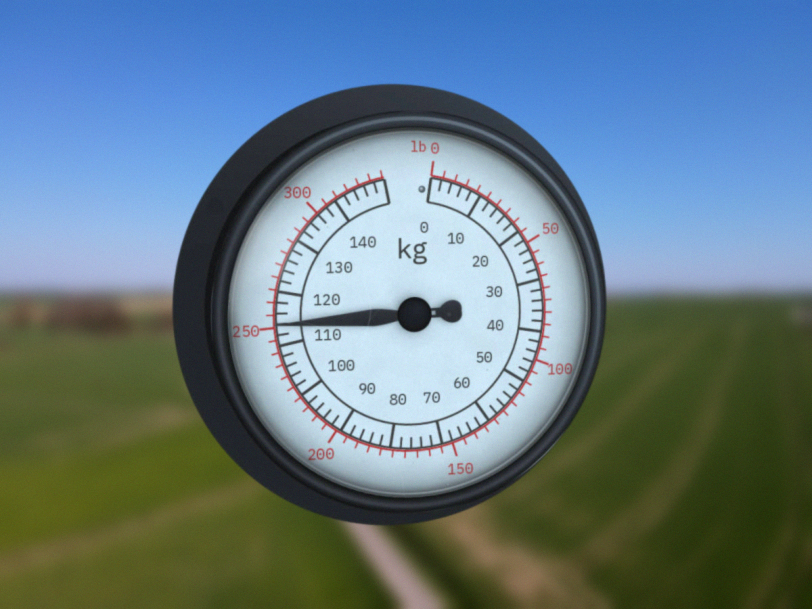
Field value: 114 kg
